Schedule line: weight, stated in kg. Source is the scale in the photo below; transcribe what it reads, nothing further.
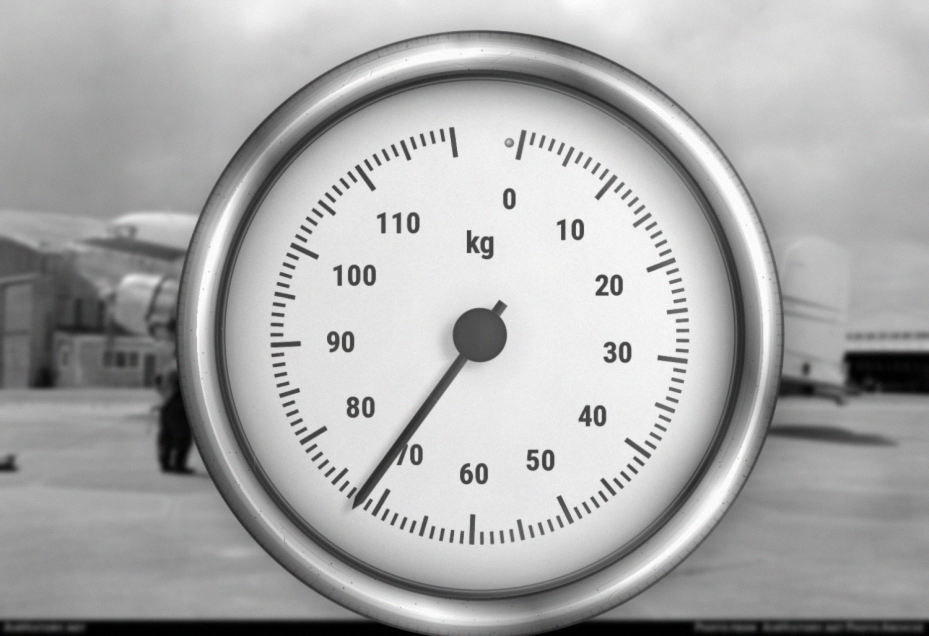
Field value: 72 kg
